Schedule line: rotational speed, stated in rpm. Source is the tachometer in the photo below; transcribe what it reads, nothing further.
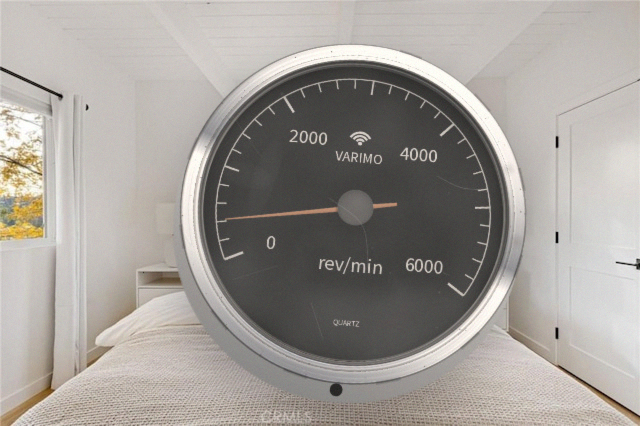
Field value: 400 rpm
